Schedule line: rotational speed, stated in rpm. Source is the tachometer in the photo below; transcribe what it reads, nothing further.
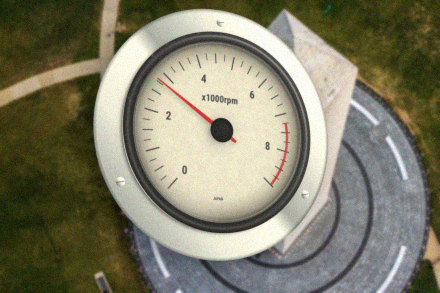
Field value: 2750 rpm
